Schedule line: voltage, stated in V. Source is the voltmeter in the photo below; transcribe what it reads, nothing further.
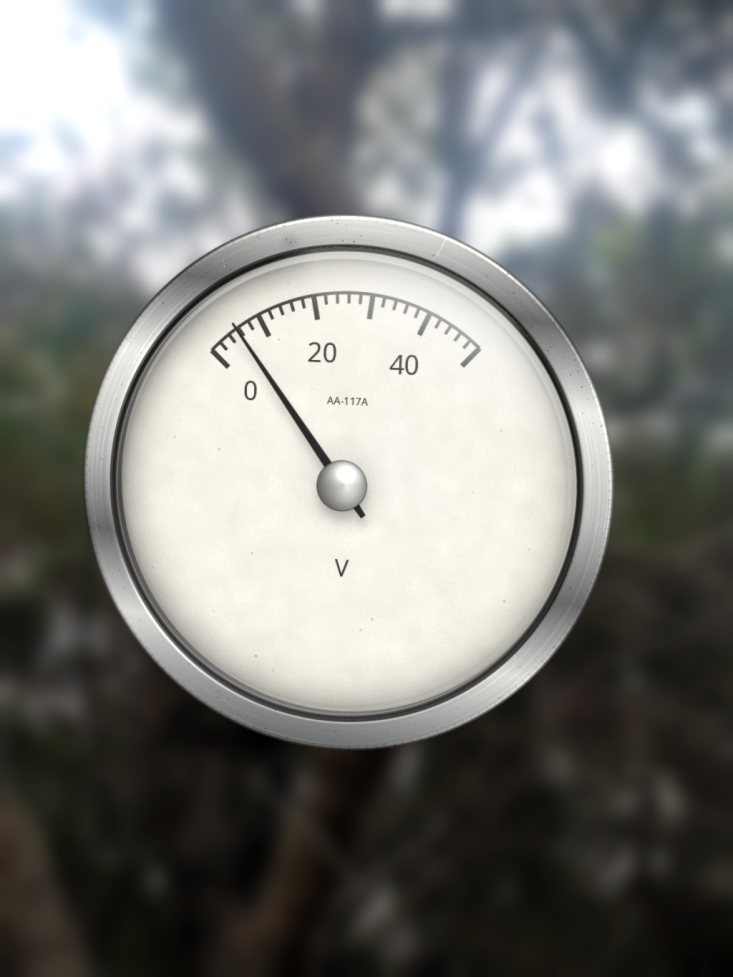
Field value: 6 V
